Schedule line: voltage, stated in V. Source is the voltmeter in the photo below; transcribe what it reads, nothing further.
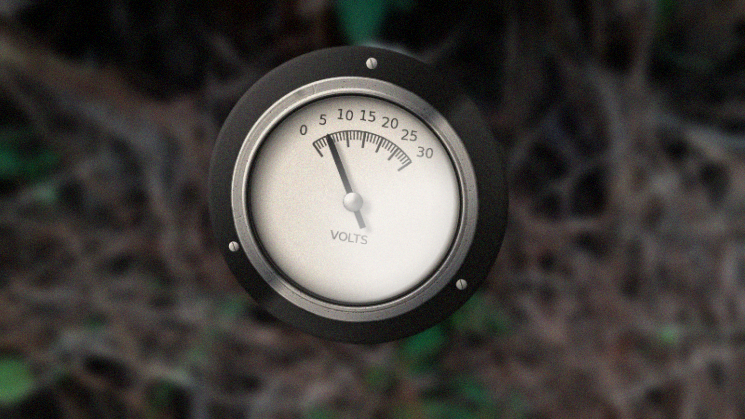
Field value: 5 V
